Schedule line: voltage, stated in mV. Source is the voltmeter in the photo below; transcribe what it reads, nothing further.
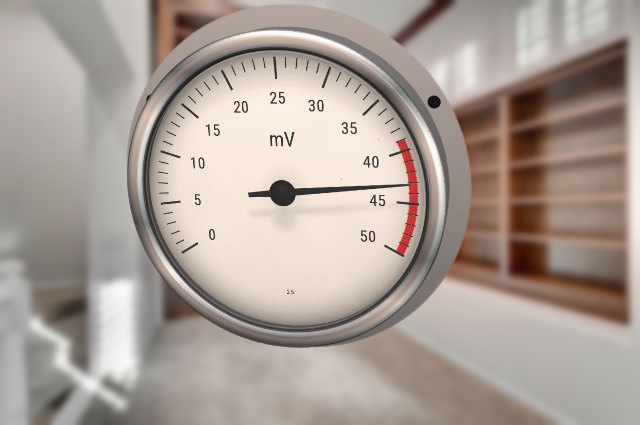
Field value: 43 mV
